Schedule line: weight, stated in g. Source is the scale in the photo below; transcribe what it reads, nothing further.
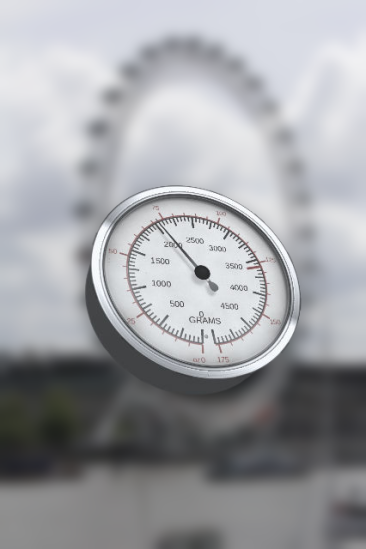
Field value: 2000 g
